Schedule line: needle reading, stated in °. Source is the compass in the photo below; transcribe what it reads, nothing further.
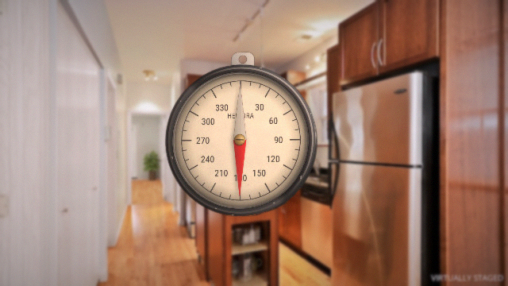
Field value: 180 °
